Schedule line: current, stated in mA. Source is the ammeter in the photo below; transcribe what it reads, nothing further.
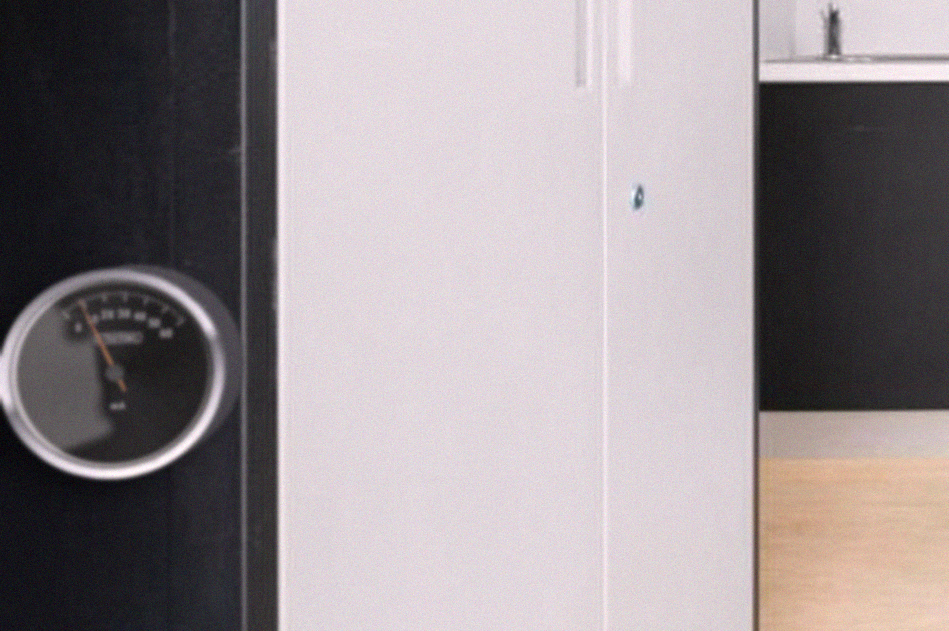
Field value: 10 mA
